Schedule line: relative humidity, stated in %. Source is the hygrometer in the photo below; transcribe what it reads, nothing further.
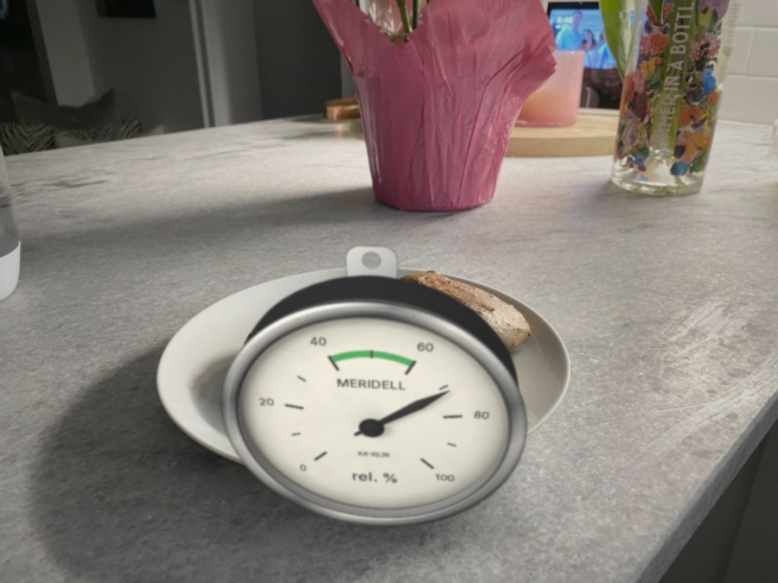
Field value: 70 %
